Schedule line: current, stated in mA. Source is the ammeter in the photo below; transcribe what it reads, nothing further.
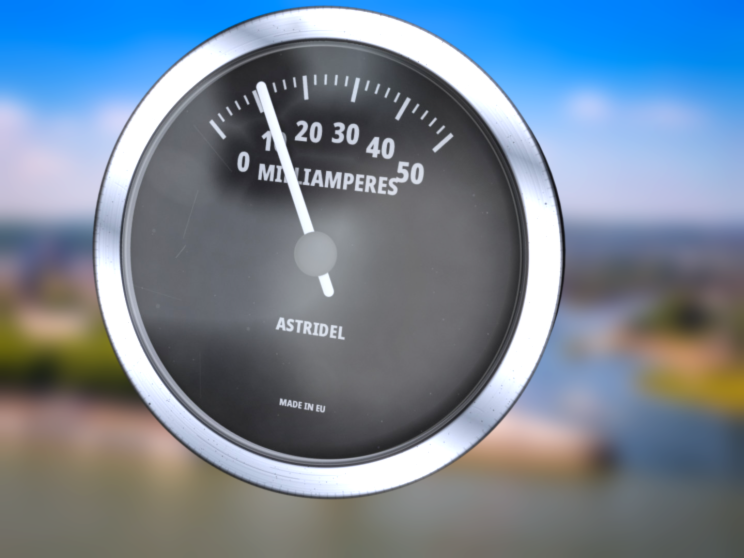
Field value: 12 mA
